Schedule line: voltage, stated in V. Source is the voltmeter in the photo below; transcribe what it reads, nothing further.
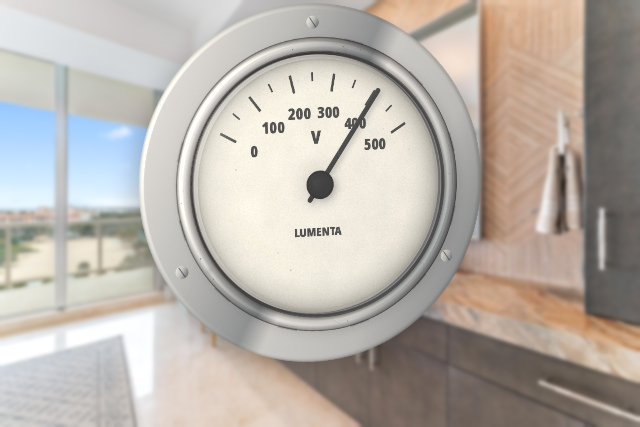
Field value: 400 V
